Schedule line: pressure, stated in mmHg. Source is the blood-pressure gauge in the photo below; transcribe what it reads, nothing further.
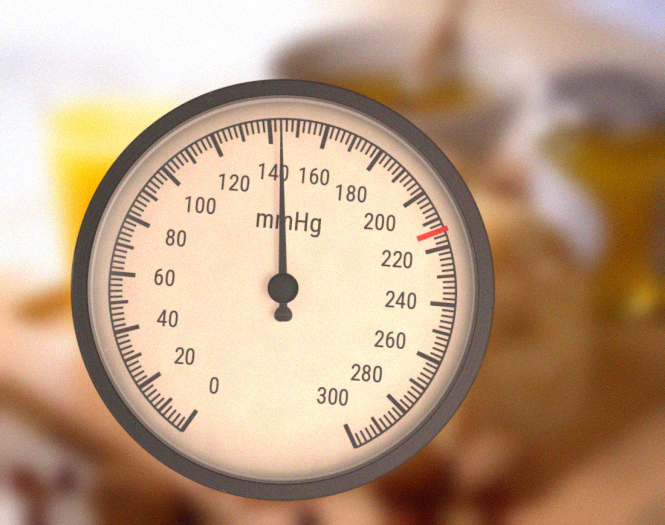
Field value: 144 mmHg
